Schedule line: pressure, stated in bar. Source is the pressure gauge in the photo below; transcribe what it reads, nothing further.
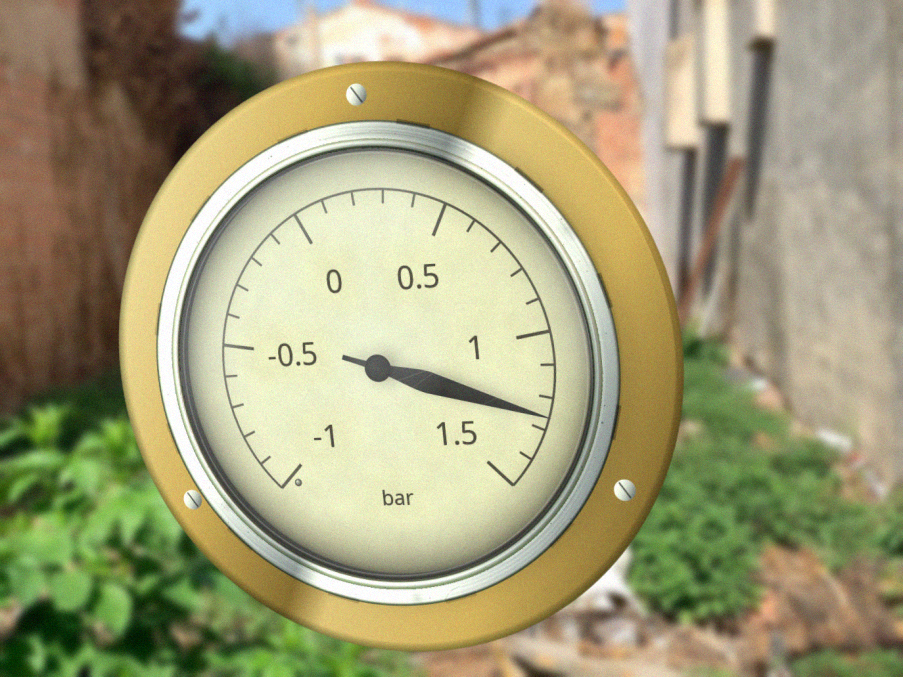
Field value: 1.25 bar
